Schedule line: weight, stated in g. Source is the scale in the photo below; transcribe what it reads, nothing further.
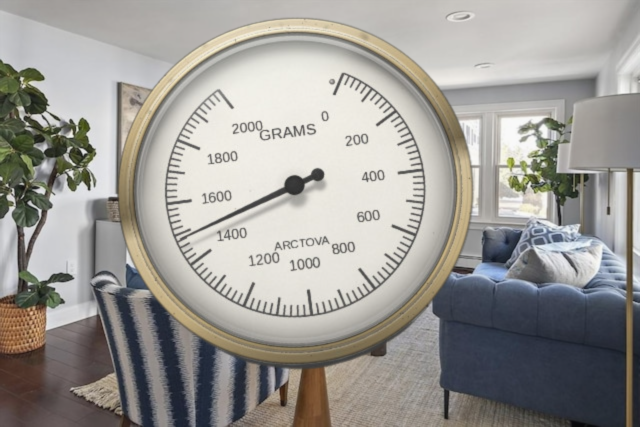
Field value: 1480 g
